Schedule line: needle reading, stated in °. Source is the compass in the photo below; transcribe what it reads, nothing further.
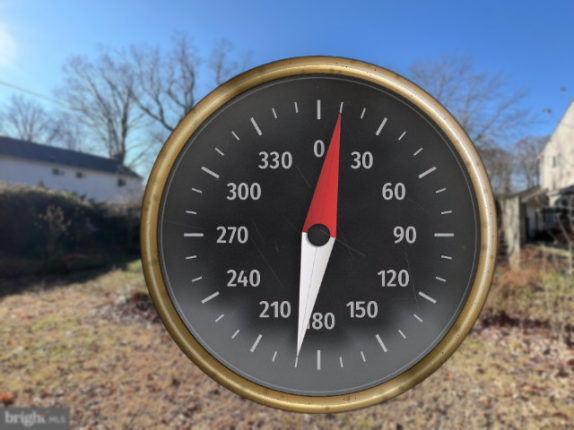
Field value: 10 °
